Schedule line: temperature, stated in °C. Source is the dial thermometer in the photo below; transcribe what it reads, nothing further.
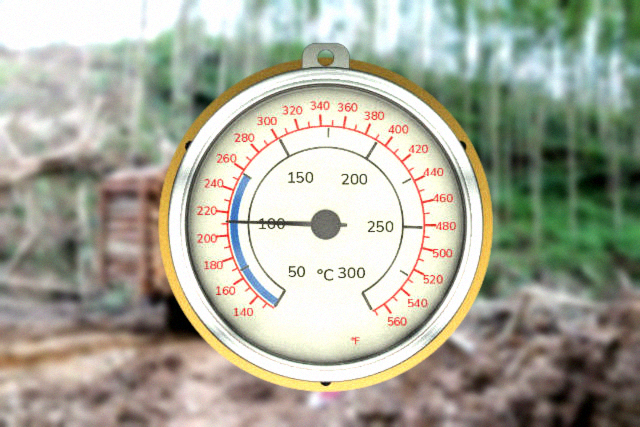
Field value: 100 °C
